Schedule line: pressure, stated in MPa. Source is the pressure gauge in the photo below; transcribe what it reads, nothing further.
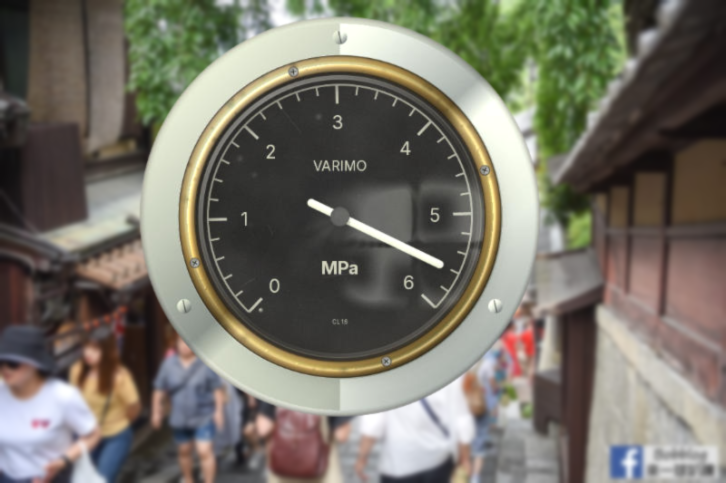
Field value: 5.6 MPa
